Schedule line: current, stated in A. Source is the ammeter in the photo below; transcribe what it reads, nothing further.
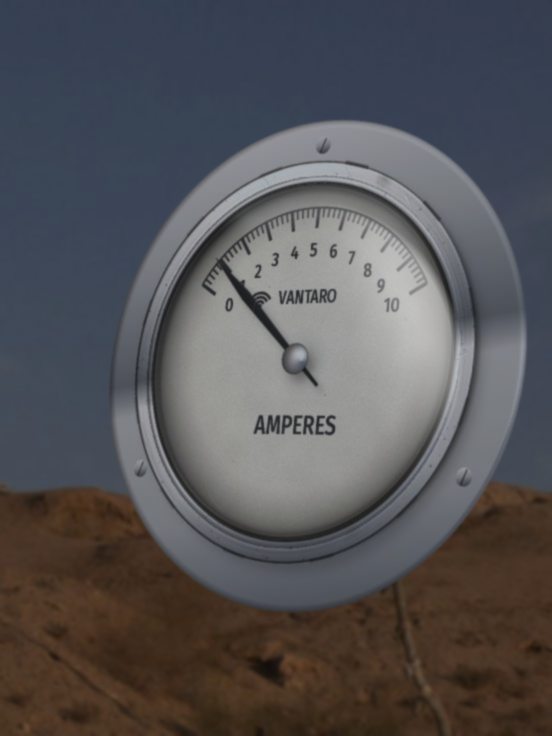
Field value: 1 A
